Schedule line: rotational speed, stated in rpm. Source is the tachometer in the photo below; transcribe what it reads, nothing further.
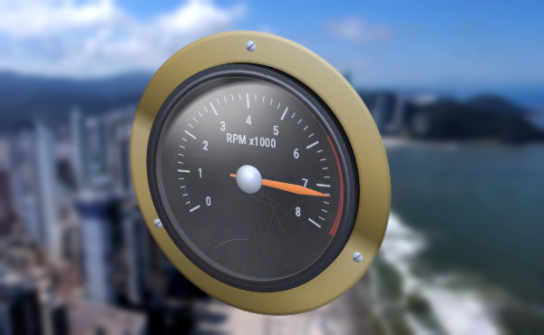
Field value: 7200 rpm
